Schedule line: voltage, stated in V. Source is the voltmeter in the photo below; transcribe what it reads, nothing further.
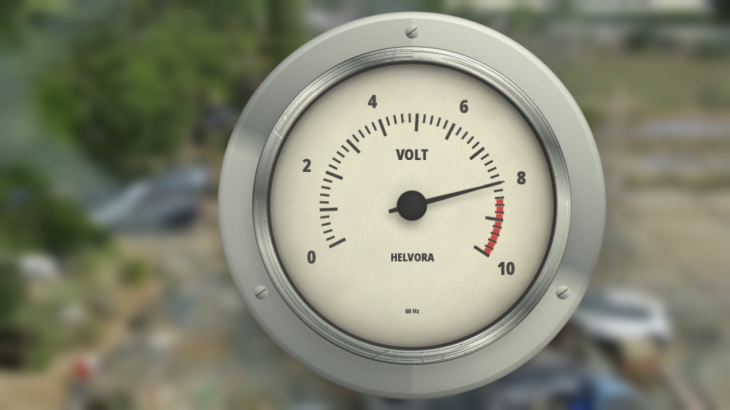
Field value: 8 V
